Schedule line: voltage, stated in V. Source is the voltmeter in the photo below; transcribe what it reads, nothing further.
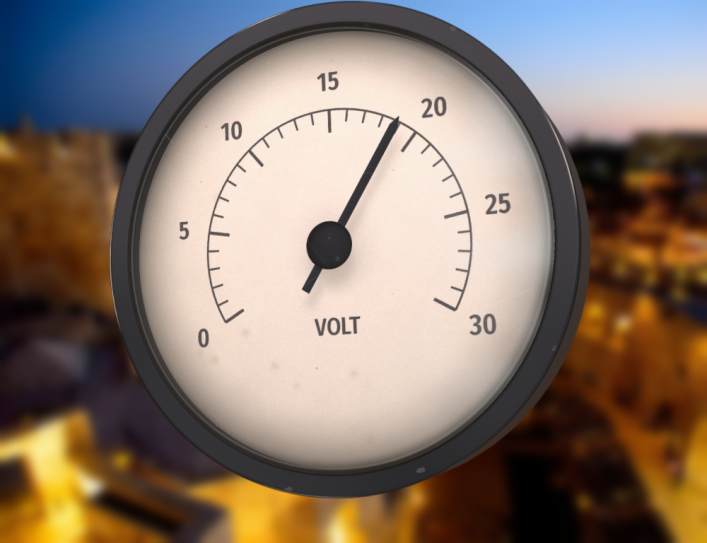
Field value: 19 V
